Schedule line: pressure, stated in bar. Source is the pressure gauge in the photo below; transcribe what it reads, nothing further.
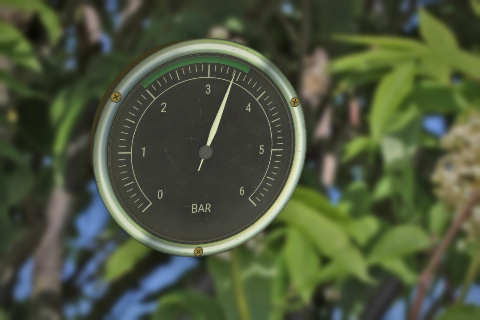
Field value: 3.4 bar
